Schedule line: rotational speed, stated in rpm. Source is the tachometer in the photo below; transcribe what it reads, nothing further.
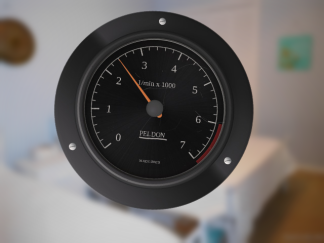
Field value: 2400 rpm
